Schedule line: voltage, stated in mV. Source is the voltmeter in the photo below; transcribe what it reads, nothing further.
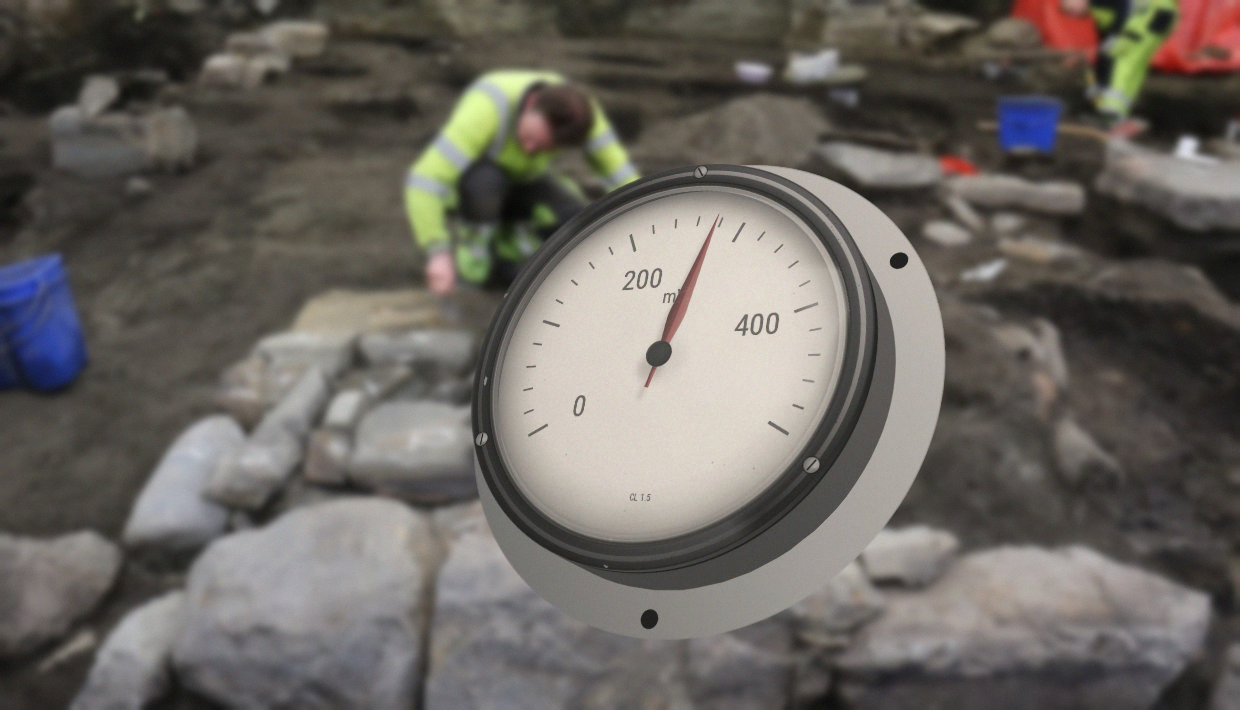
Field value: 280 mV
